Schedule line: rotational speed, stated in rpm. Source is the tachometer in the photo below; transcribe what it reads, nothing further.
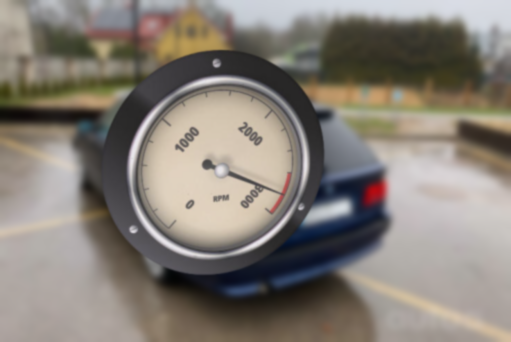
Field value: 2800 rpm
